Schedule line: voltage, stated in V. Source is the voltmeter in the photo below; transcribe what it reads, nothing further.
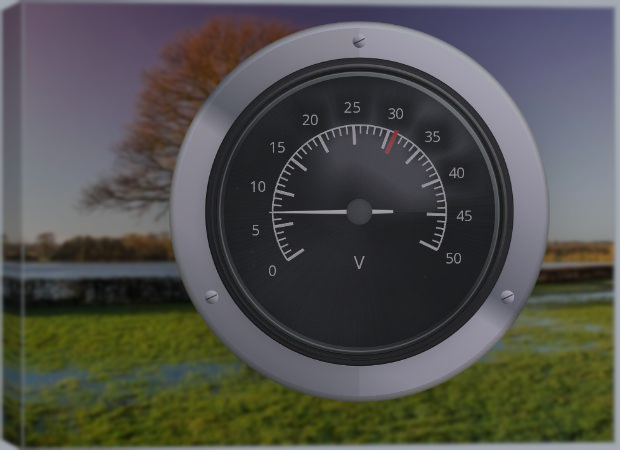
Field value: 7 V
